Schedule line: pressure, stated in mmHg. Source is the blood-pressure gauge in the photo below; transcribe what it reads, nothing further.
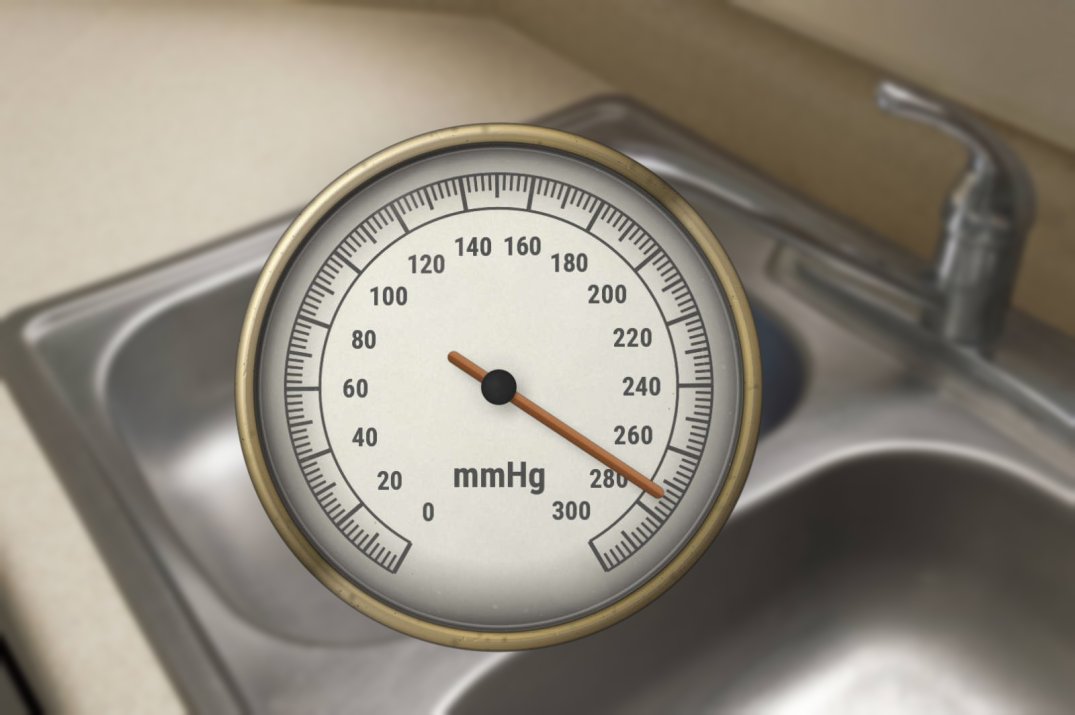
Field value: 274 mmHg
